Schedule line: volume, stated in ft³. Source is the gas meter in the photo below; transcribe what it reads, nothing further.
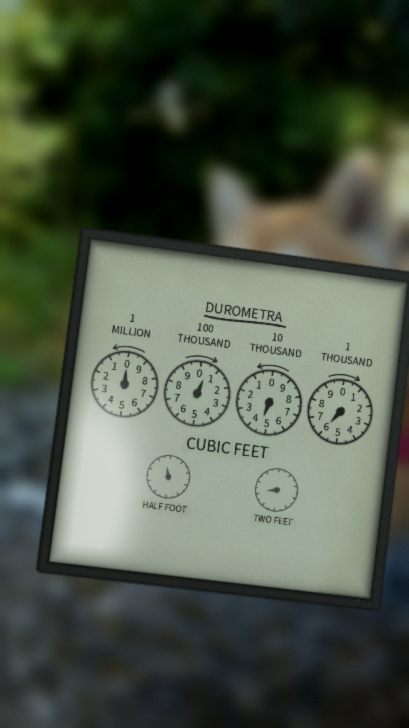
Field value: 4600 ft³
